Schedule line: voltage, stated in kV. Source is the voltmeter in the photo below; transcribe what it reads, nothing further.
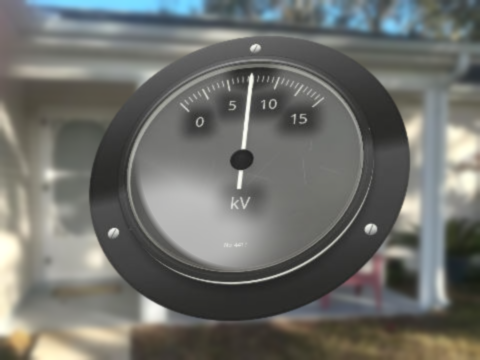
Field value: 7.5 kV
